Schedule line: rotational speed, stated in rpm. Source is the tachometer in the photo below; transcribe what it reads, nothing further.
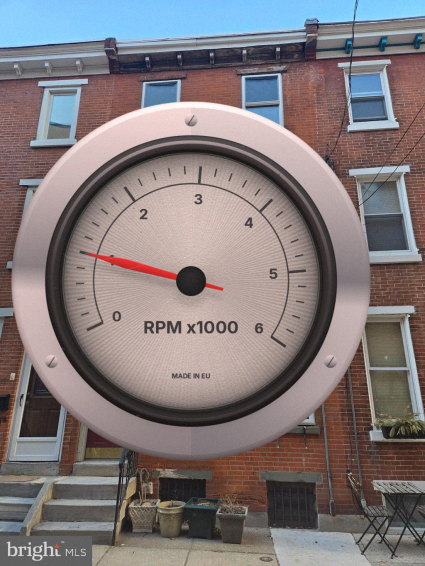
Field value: 1000 rpm
